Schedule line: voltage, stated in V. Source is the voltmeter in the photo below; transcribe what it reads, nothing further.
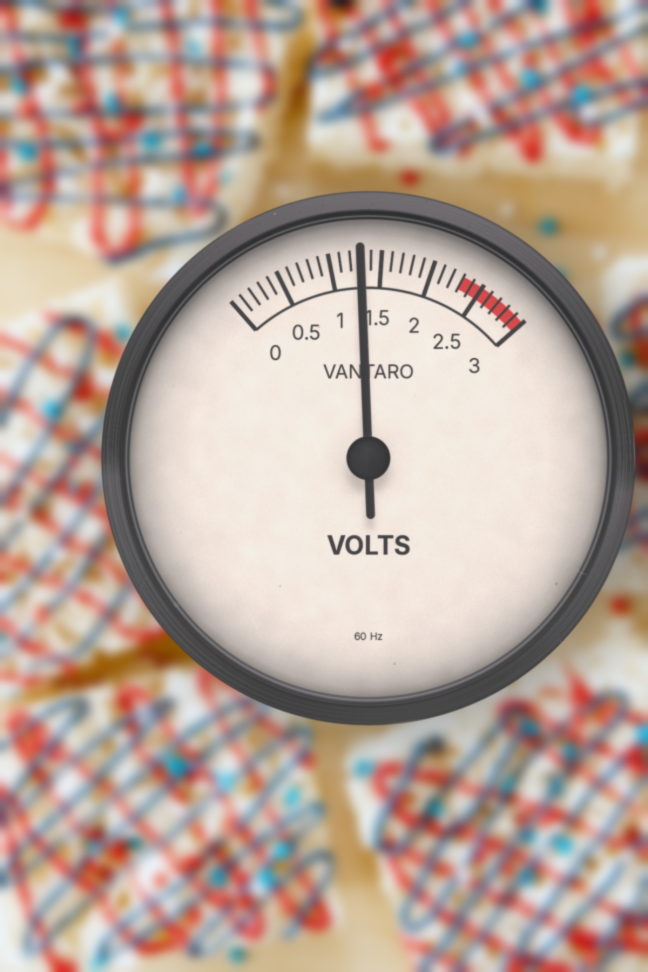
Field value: 1.3 V
